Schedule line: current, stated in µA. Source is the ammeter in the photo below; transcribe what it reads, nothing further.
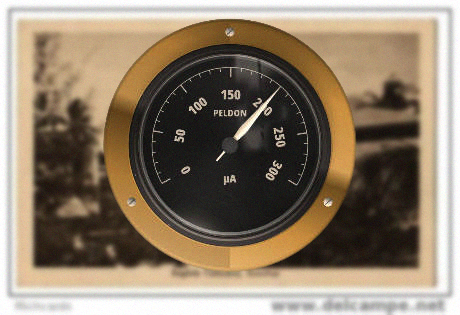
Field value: 200 µA
